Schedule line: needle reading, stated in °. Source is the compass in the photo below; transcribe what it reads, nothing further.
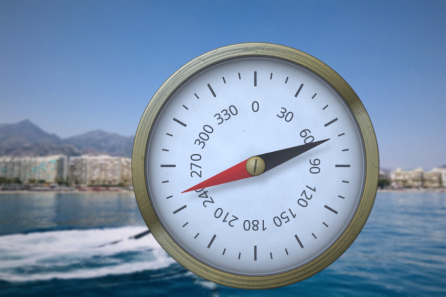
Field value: 250 °
